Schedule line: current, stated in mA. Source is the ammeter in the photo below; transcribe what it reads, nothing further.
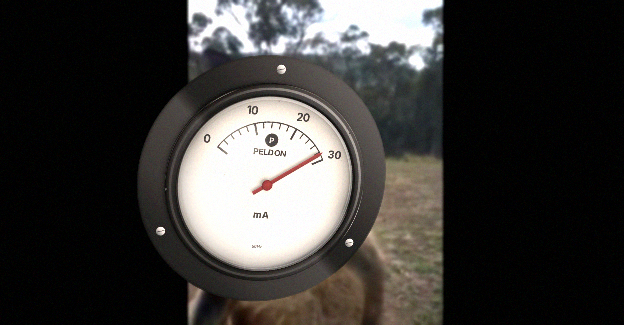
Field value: 28 mA
